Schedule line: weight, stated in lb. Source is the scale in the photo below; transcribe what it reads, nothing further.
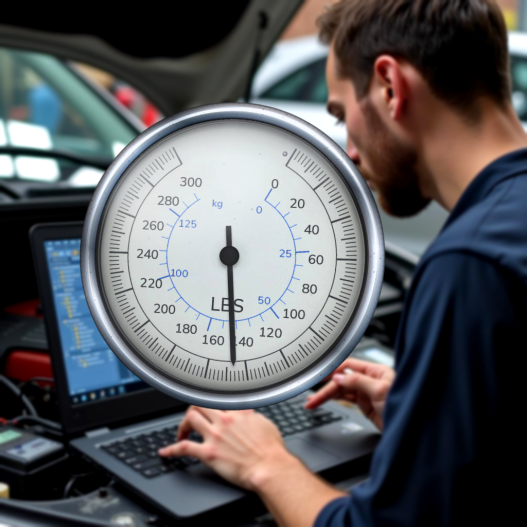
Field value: 146 lb
